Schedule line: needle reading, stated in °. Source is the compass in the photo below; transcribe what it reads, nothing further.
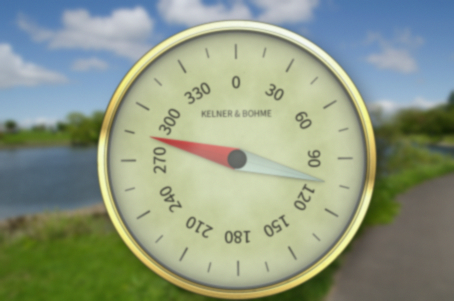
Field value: 285 °
